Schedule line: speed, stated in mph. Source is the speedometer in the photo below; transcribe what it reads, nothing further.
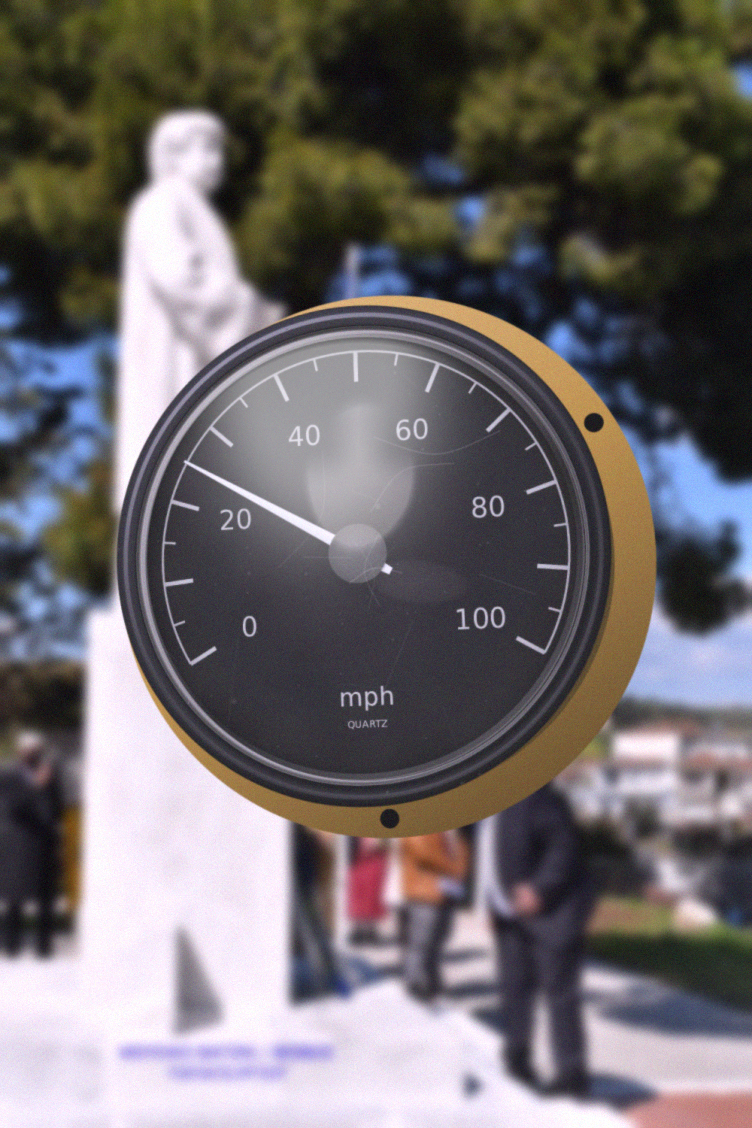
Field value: 25 mph
